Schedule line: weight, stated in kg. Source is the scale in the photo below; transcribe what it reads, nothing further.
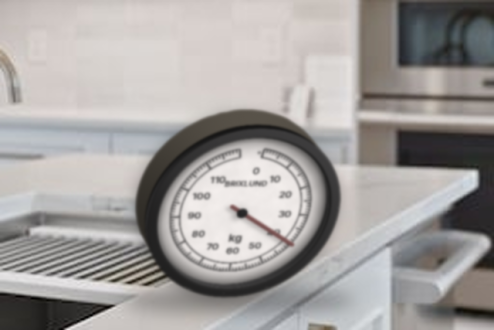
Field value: 40 kg
